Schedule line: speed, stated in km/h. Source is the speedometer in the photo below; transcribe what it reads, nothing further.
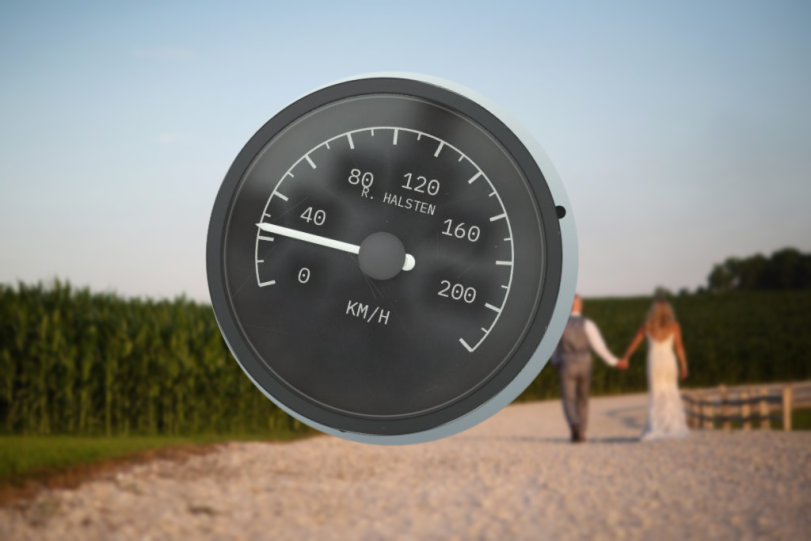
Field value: 25 km/h
